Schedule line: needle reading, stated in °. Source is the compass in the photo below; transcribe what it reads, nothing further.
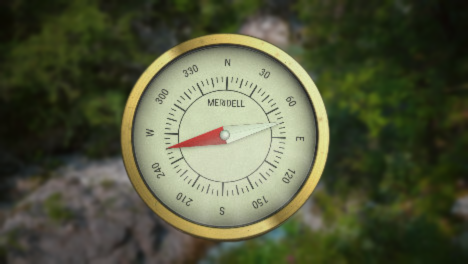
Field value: 255 °
